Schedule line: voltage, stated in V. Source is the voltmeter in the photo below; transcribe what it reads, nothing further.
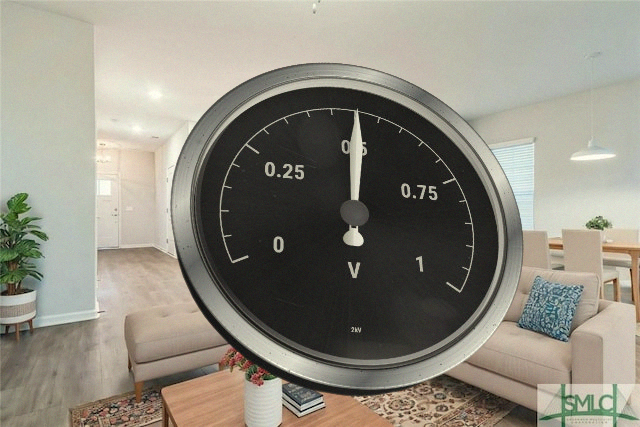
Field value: 0.5 V
